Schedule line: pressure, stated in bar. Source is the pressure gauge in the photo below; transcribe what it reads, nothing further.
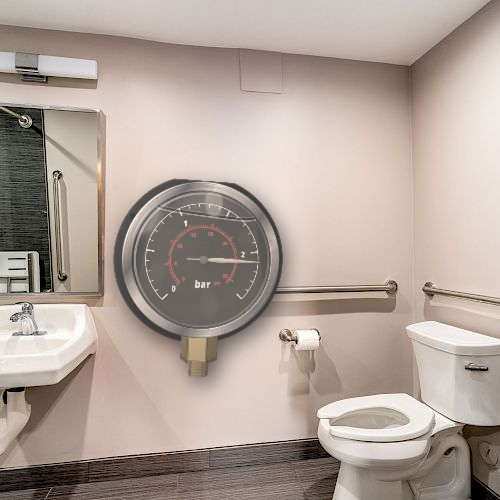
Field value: 2.1 bar
